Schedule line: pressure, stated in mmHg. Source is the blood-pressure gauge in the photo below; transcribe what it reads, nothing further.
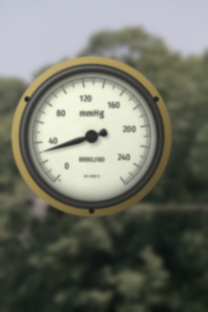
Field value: 30 mmHg
